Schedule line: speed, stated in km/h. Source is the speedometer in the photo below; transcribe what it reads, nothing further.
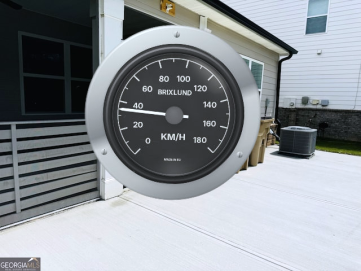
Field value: 35 km/h
